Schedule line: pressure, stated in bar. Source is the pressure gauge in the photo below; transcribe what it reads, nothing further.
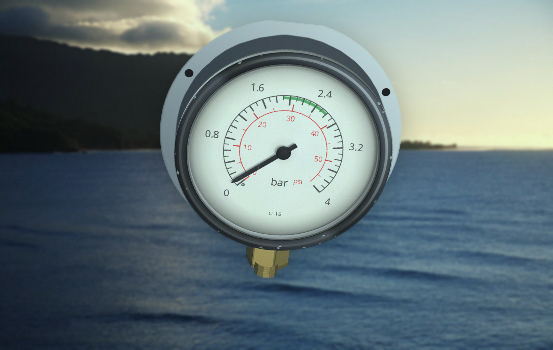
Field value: 0.1 bar
